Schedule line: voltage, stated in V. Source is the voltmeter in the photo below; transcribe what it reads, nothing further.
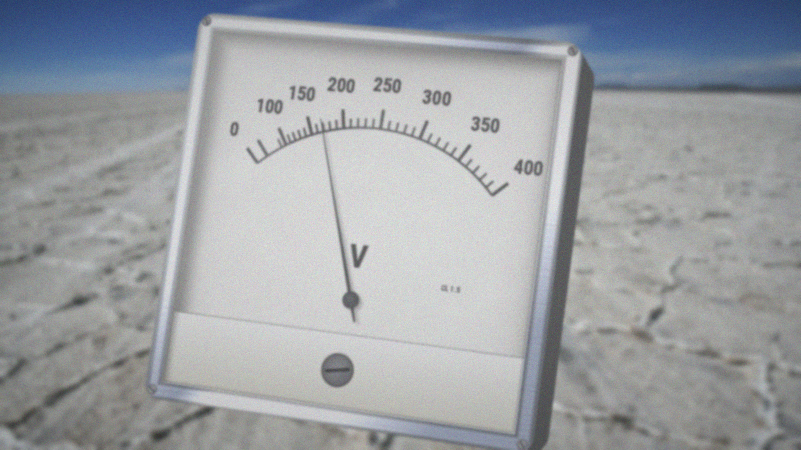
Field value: 170 V
